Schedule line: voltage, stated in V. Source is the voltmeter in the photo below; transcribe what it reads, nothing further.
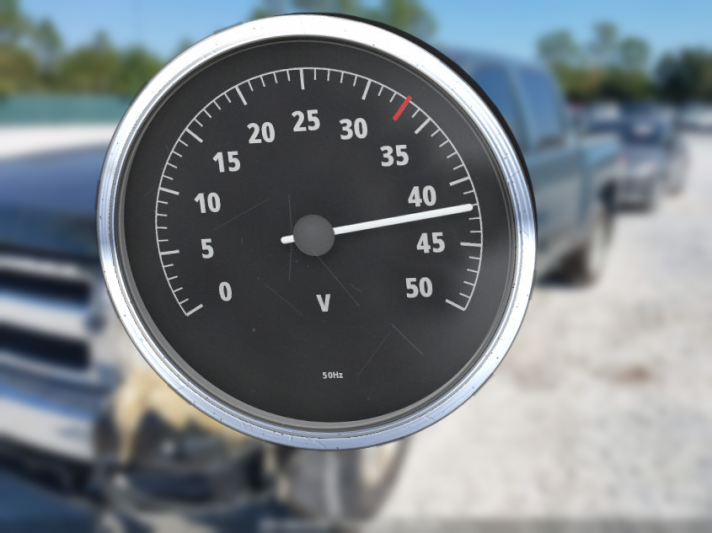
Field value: 42 V
